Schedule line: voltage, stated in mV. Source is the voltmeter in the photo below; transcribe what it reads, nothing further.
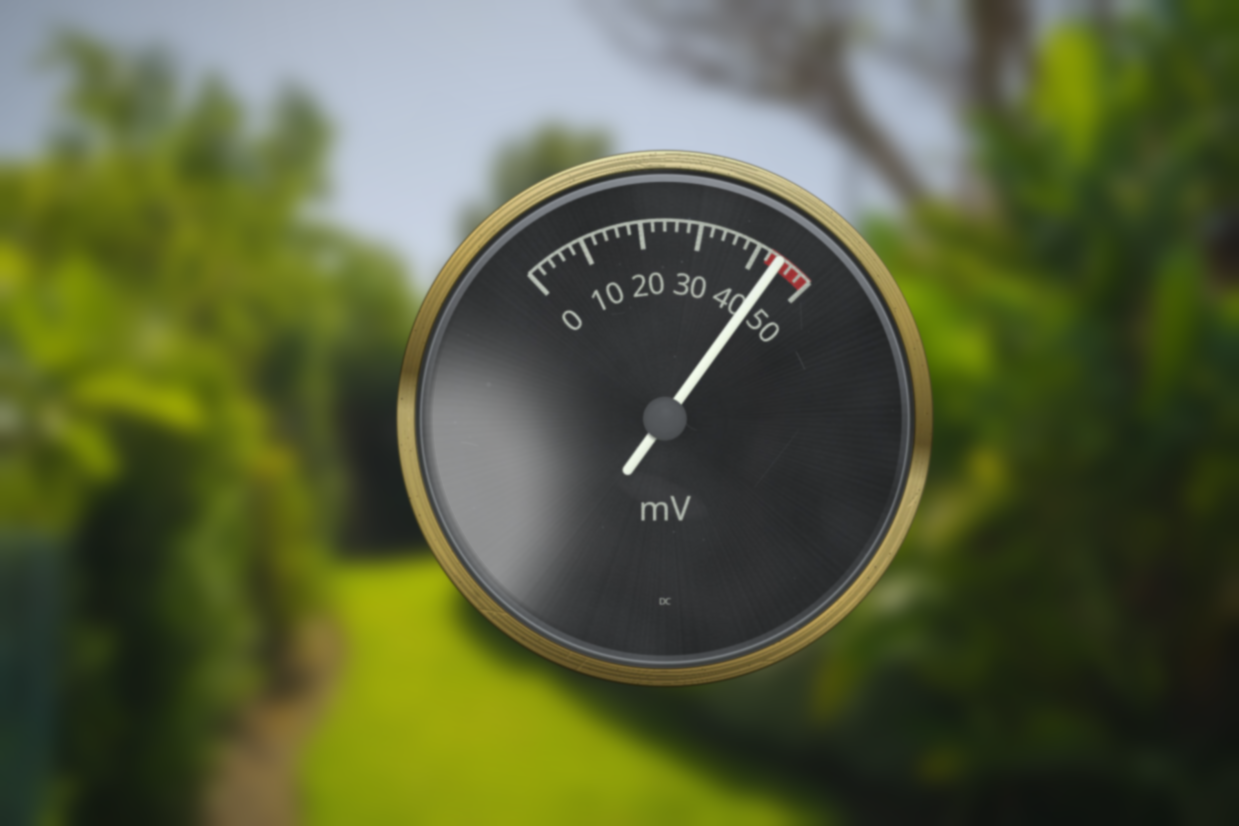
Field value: 44 mV
